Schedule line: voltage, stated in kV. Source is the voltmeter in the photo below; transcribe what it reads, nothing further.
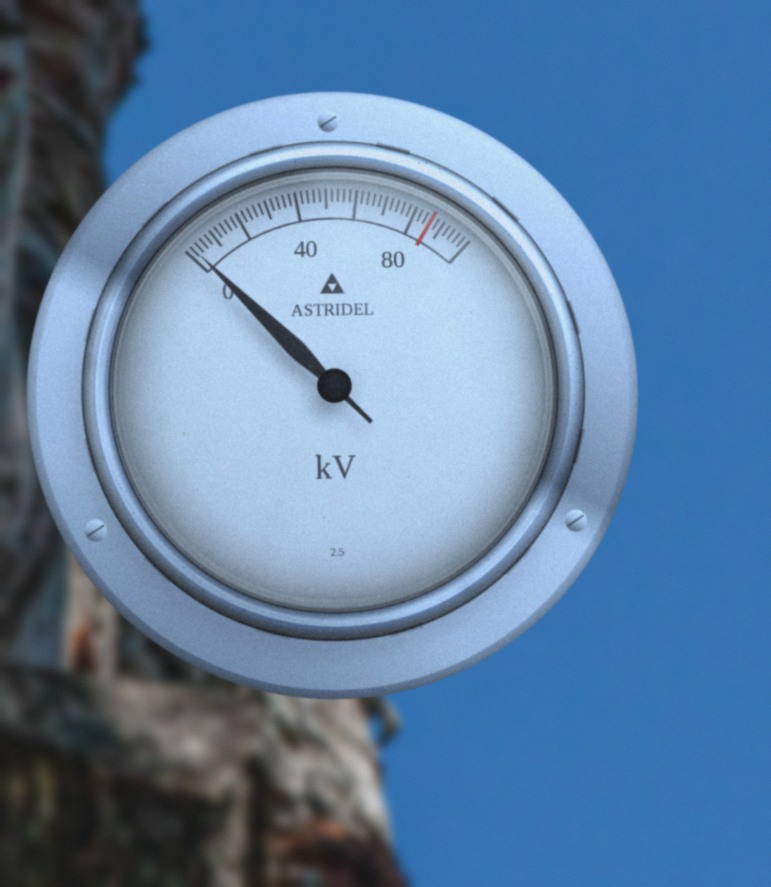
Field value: 2 kV
